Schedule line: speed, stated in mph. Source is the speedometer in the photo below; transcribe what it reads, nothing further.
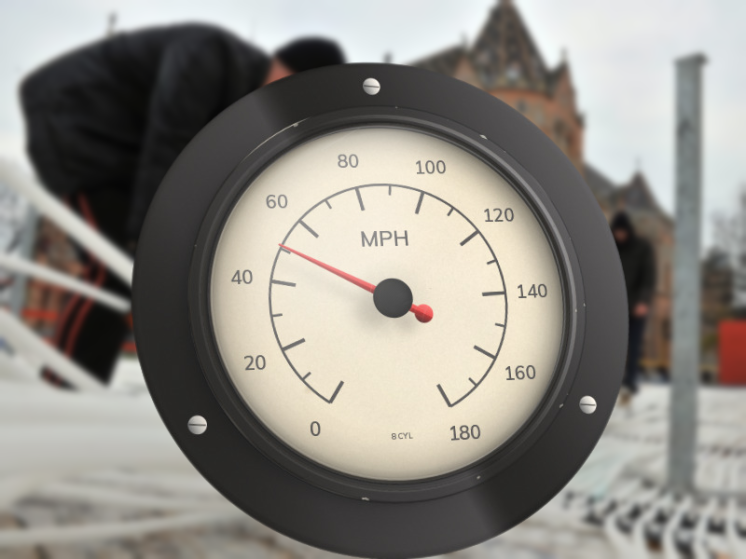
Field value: 50 mph
